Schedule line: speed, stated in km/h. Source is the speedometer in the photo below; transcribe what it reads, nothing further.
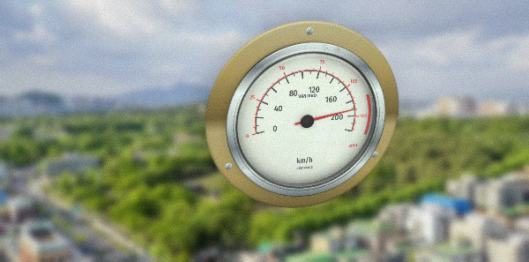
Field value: 190 km/h
